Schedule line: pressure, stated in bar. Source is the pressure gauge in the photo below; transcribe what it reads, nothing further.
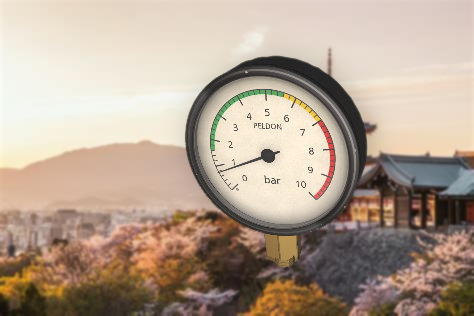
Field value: 0.8 bar
